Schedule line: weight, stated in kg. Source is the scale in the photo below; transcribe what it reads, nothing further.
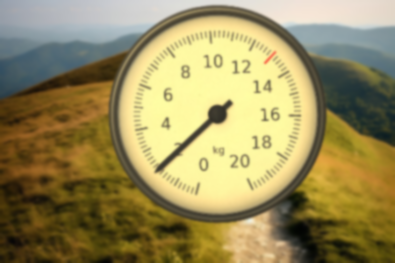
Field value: 2 kg
